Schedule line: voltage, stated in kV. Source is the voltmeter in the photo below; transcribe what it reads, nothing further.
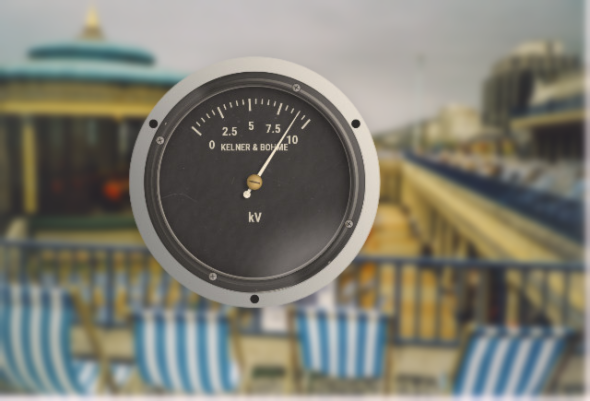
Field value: 9 kV
